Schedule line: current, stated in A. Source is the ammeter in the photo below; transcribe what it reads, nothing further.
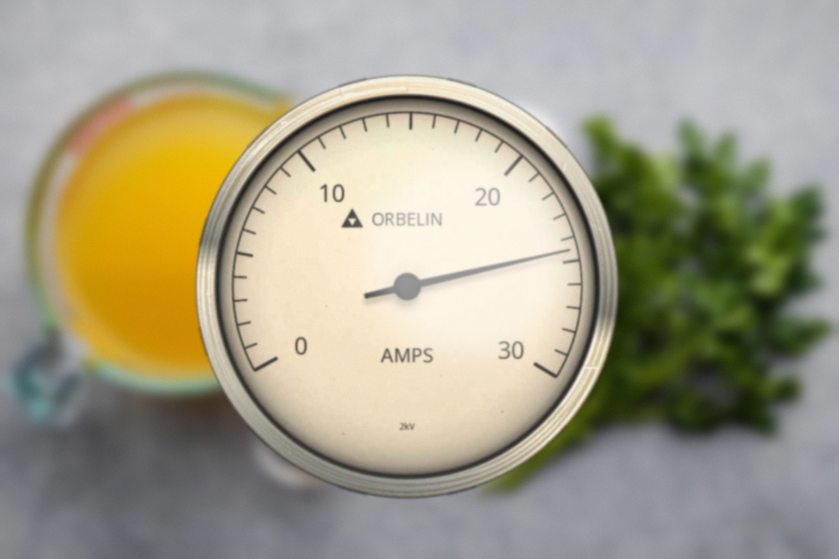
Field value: 24.5 A
